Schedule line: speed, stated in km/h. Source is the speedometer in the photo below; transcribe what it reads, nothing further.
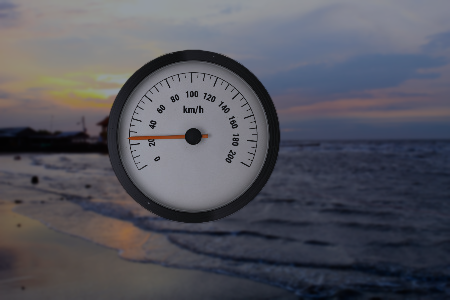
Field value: 25 km/h
